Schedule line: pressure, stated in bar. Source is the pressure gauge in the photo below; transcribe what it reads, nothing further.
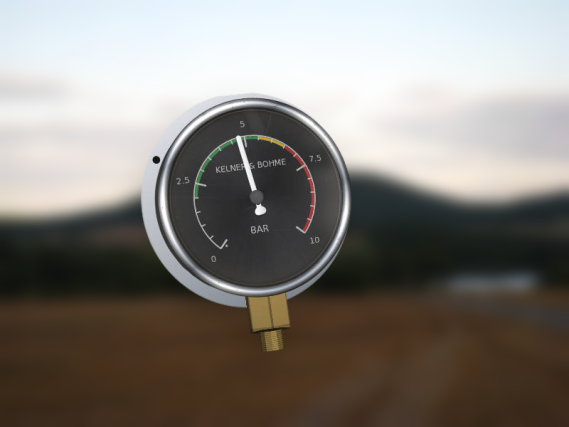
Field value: 4.75 bar
